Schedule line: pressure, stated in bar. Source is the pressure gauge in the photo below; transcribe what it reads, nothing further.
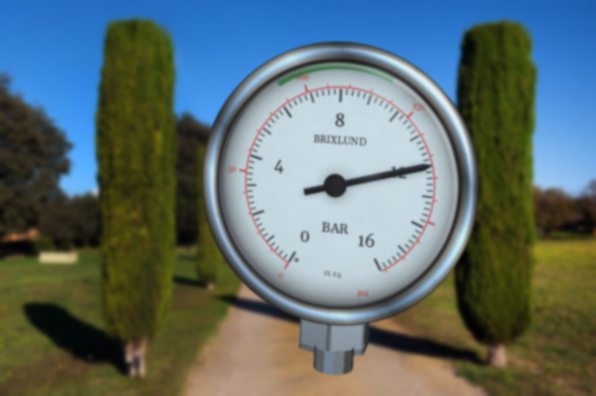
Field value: 12 bar
